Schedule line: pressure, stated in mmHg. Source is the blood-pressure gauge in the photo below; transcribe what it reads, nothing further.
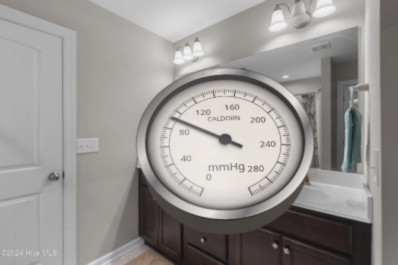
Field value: 90 mmHg
